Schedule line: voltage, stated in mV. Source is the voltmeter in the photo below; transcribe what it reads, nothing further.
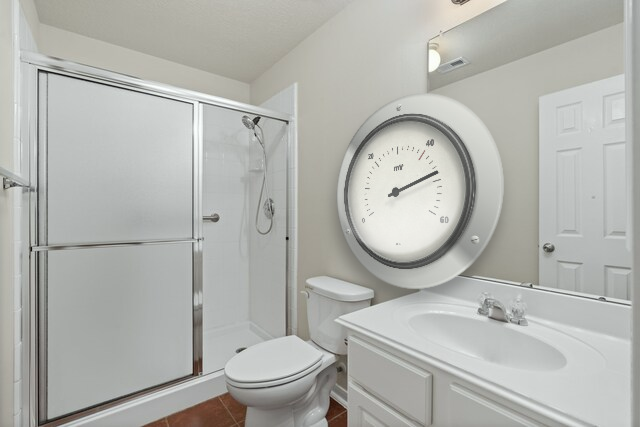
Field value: 48 mV
